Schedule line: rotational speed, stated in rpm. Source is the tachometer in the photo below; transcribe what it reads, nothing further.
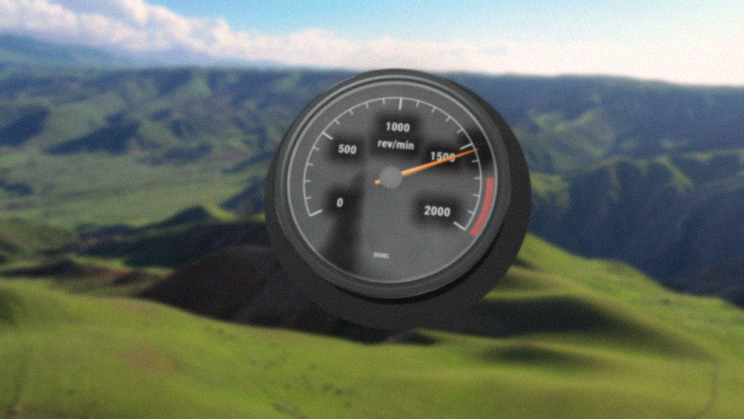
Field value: 1550 rpm
